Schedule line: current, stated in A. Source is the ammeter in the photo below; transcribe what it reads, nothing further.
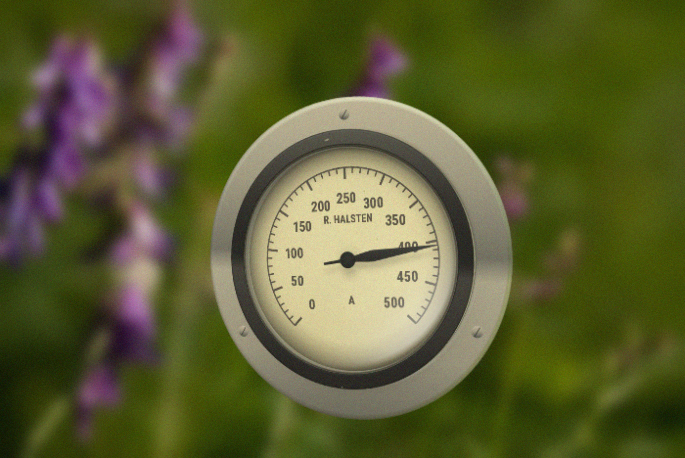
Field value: 405 A
